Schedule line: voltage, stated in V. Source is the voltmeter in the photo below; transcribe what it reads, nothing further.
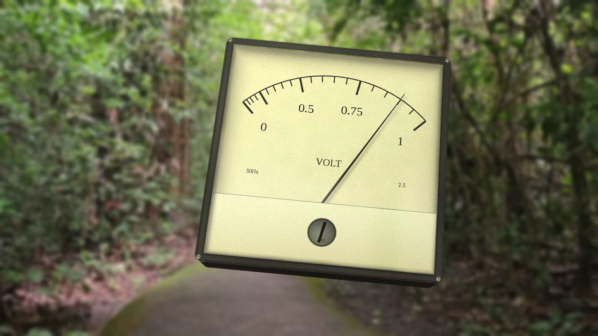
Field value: 0.9 V
